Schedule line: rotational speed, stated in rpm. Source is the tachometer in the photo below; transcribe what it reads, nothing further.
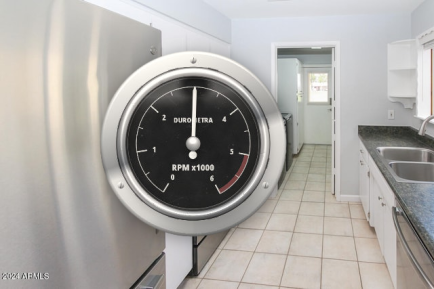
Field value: 3000 rpm
